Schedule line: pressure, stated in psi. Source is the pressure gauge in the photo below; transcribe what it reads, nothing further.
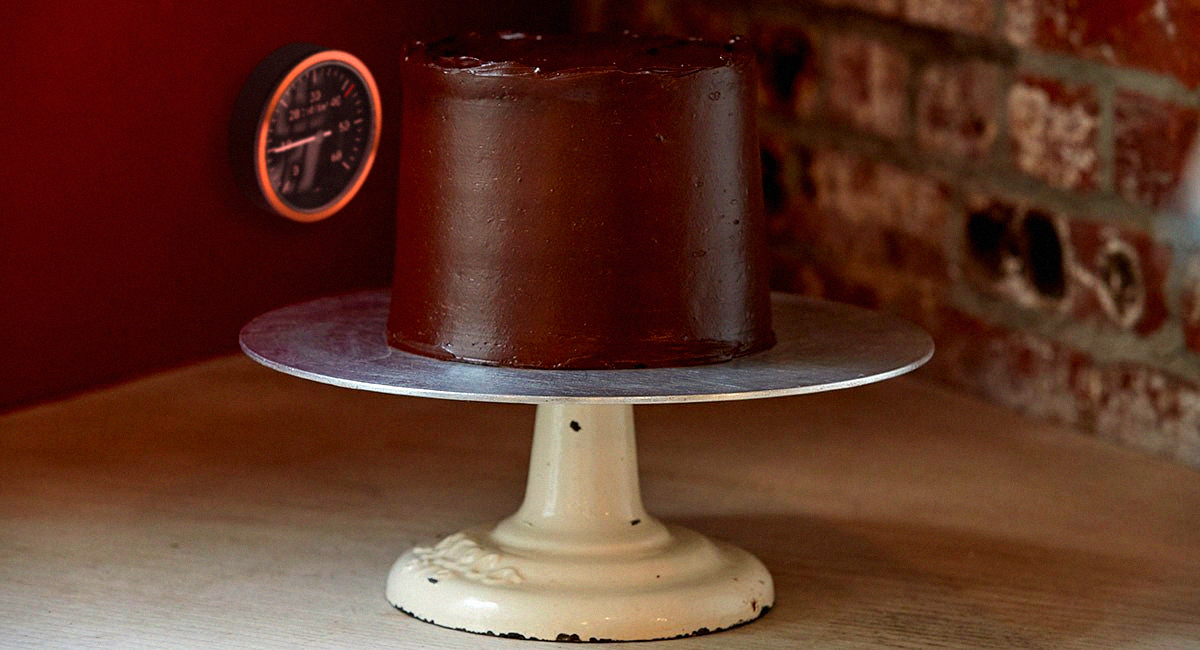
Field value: 10 psi
